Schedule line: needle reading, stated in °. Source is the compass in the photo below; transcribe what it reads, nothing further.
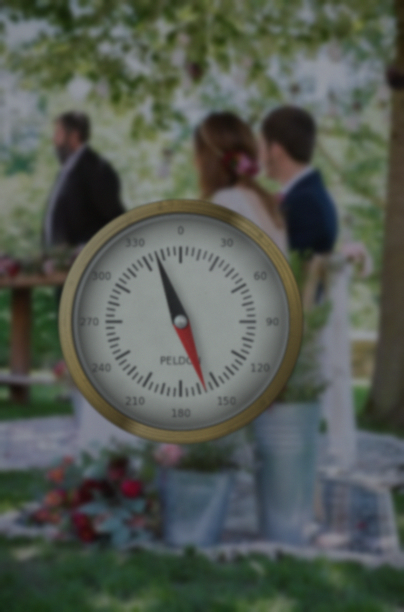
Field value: 160 °
